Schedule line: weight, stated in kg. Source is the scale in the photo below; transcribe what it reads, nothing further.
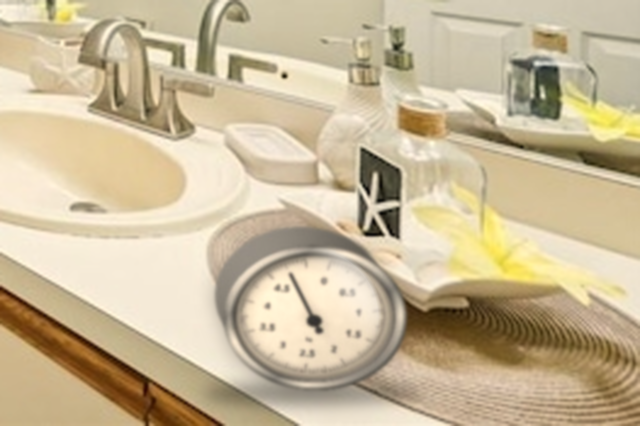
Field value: 4.75 kg
